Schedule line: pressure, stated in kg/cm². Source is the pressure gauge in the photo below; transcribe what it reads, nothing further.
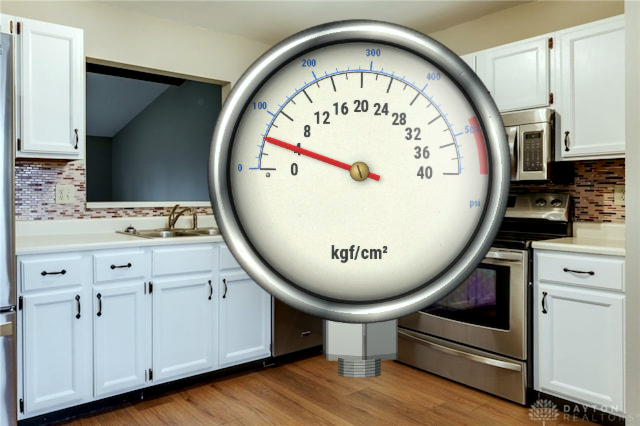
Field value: 4 kg/cm²
